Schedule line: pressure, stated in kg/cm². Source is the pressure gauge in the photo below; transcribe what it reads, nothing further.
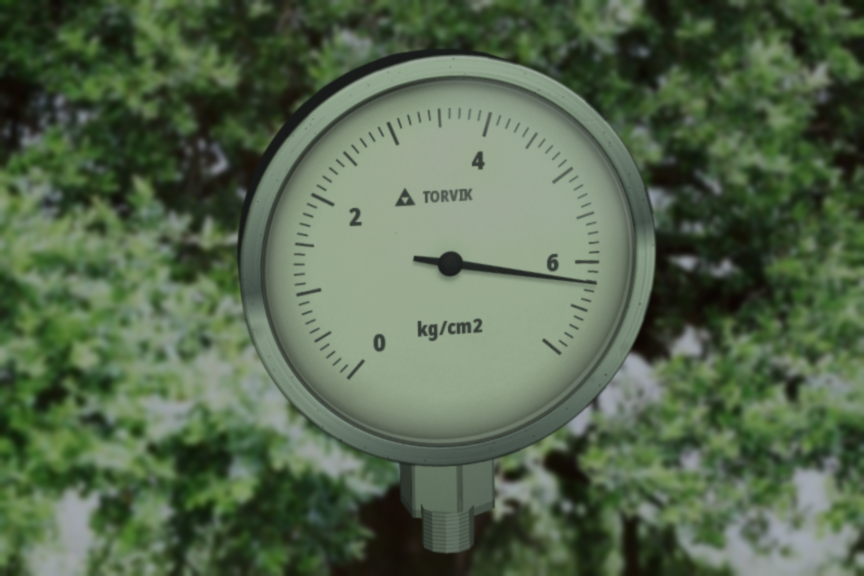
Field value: 6.2 kg/cm²
